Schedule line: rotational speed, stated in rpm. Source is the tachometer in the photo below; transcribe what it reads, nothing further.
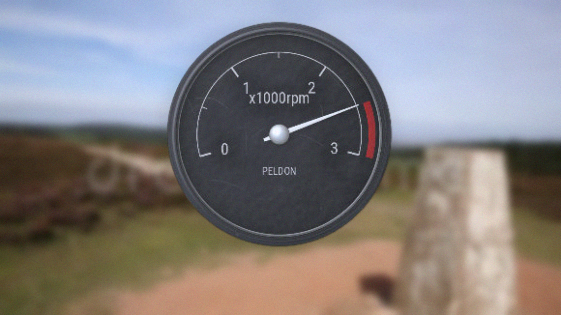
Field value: 2500 rpm
